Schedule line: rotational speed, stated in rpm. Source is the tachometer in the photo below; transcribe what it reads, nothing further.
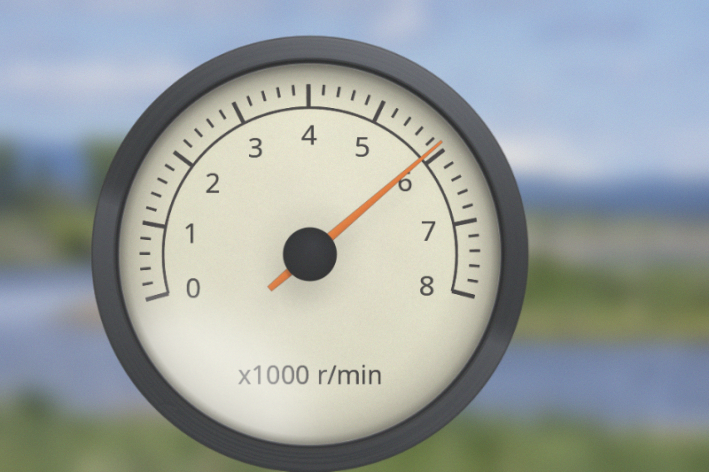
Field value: 5900 rpm
